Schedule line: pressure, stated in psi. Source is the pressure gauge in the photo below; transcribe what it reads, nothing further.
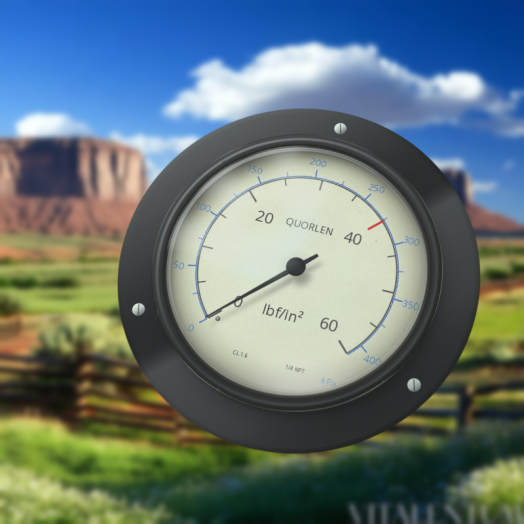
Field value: 0 psi
